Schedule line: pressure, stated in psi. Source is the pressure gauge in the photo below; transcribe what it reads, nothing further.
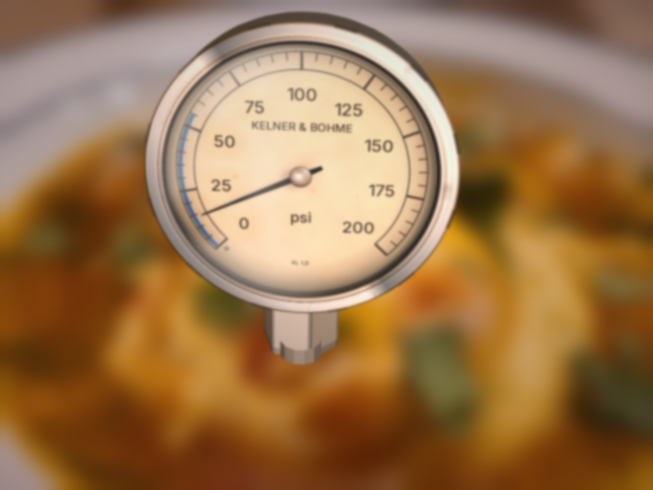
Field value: 15 psi
